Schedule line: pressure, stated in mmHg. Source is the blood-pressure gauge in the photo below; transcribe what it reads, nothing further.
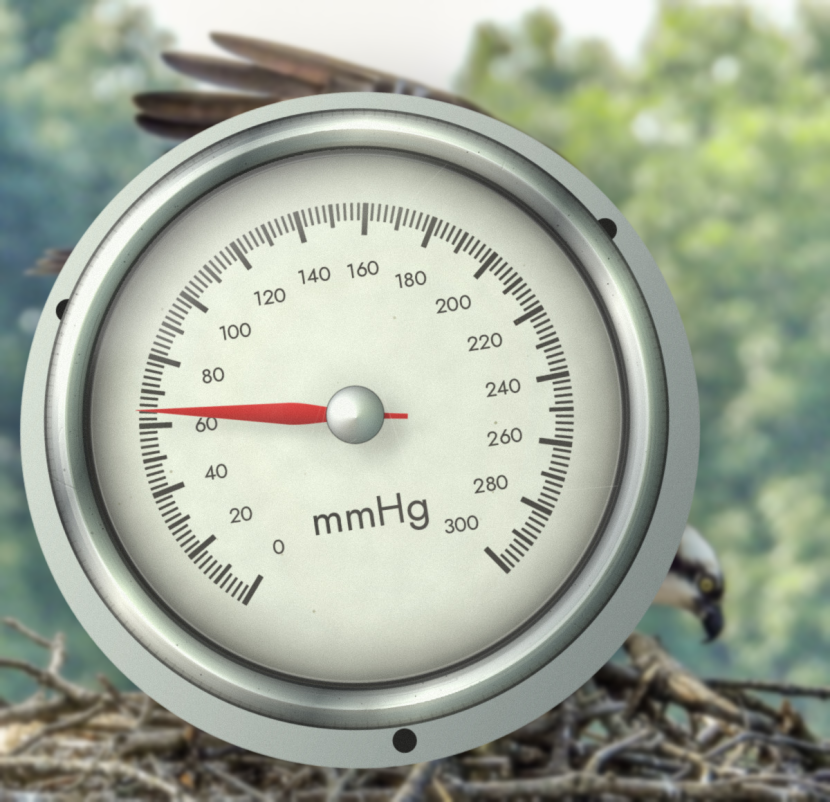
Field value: 64 mmHg
